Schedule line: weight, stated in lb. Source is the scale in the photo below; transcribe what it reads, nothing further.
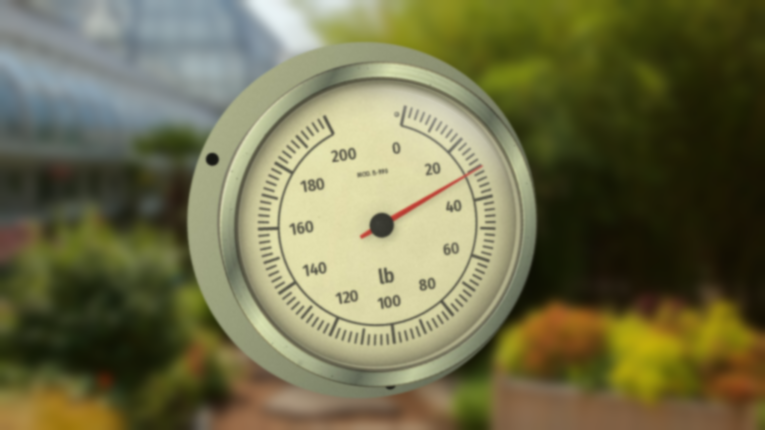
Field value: 30 lb
